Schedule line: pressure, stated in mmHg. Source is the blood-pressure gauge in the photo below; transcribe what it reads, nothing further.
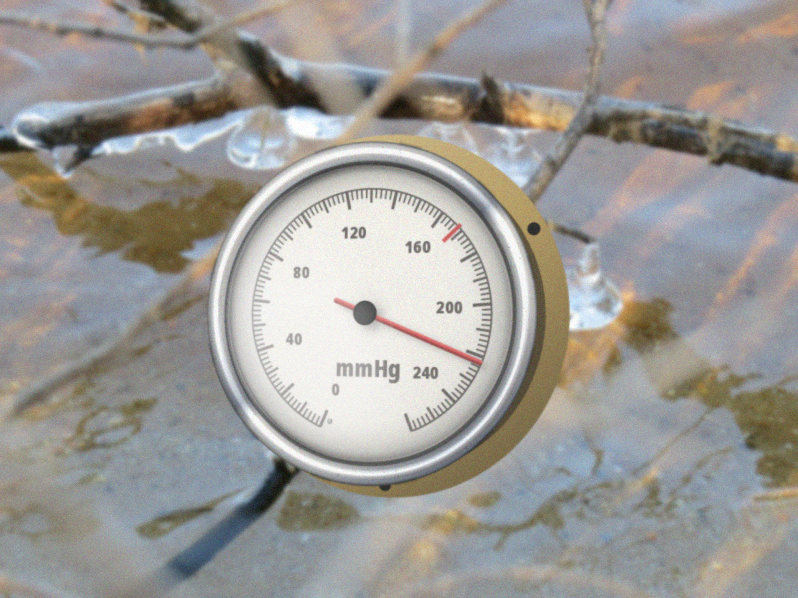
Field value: 222 mmHg
